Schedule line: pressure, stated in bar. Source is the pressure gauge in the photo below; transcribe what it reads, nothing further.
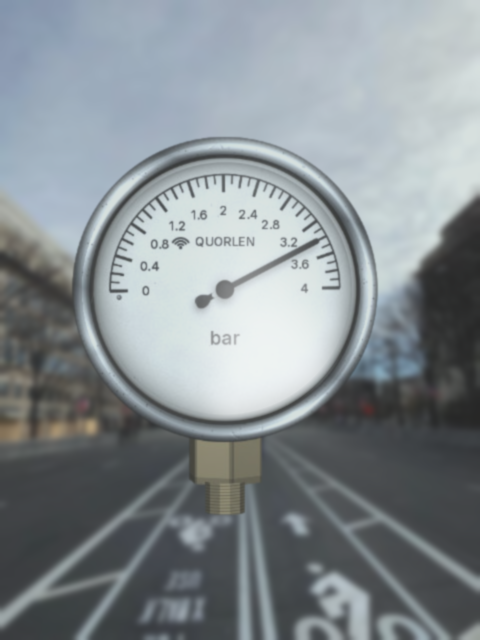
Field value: 3.4 bar
